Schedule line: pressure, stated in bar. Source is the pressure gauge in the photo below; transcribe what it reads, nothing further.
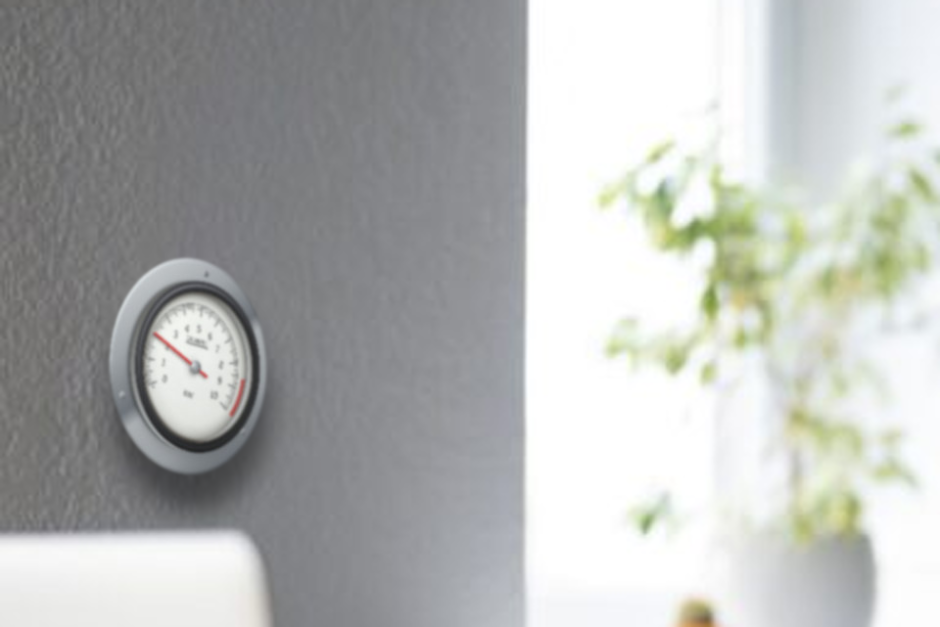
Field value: 2 bar
